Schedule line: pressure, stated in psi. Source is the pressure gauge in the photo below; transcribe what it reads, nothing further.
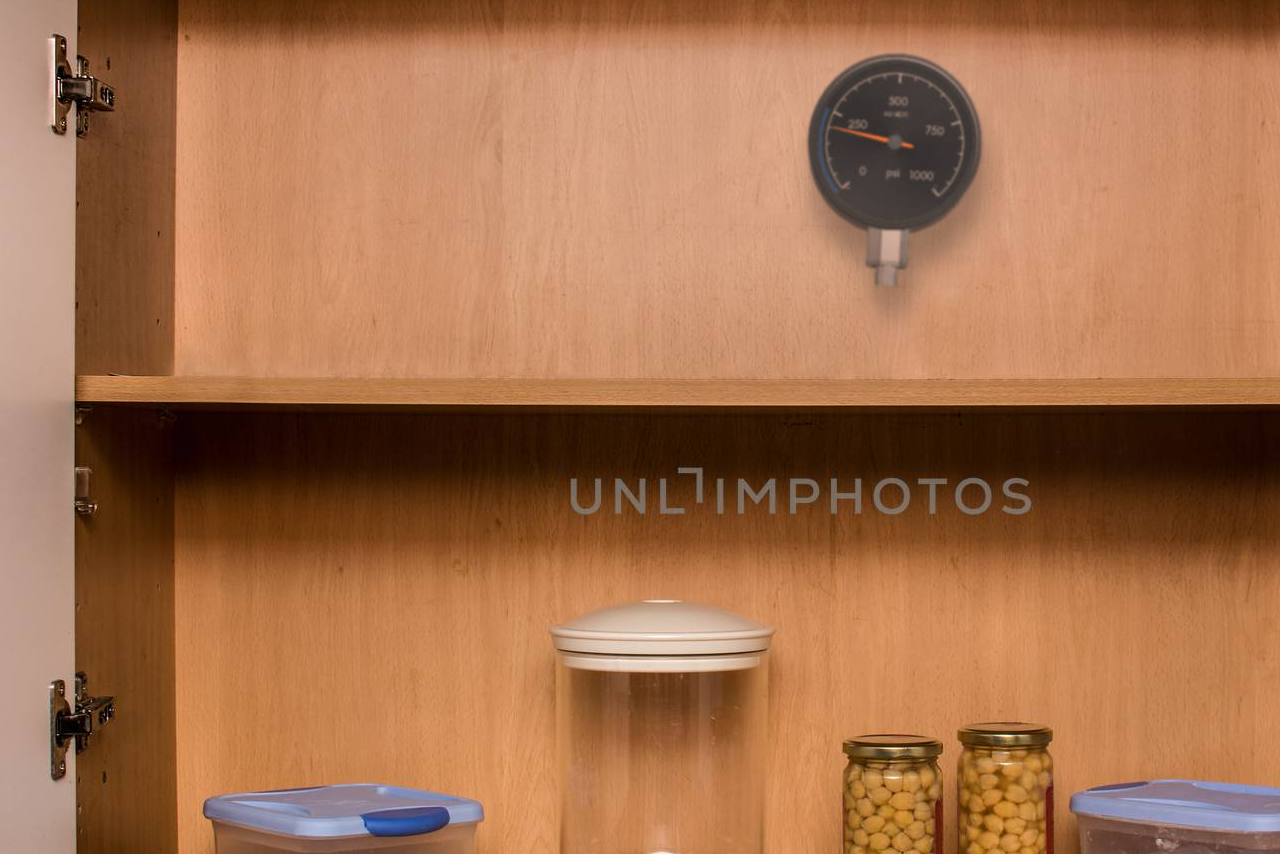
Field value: 200 psi
